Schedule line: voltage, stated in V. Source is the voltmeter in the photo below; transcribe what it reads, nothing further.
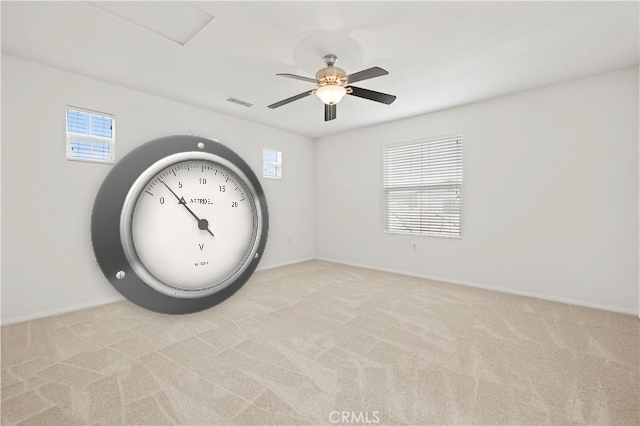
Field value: 2.5 V
